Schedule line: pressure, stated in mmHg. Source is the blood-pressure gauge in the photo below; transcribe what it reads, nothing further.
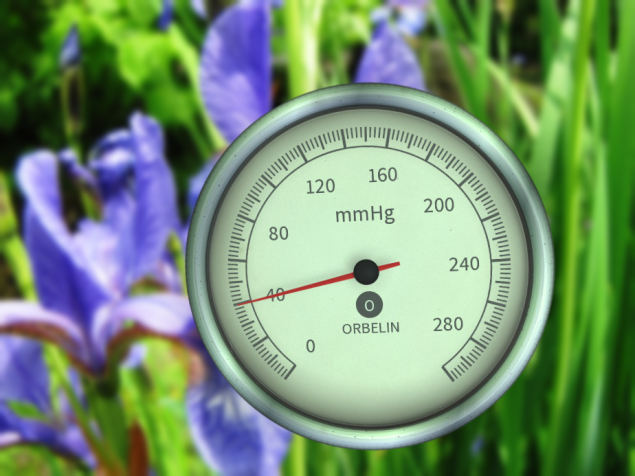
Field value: 40 mmHg
